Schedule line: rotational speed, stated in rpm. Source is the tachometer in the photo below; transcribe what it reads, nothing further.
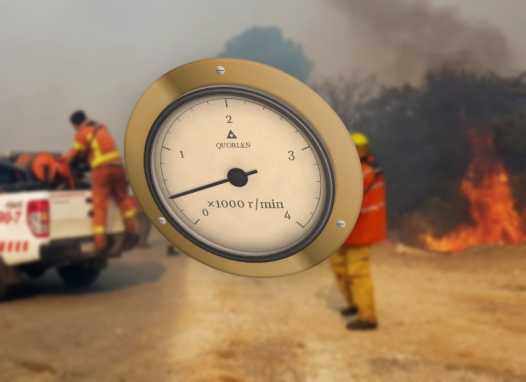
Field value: 400 rpm
